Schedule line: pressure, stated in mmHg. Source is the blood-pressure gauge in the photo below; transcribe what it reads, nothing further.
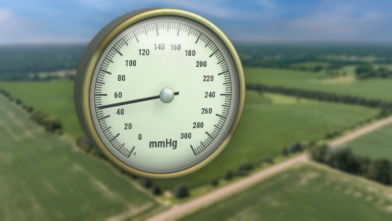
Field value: 50 mmHg
